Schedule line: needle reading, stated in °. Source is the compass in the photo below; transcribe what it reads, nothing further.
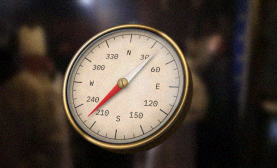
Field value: 220 °
